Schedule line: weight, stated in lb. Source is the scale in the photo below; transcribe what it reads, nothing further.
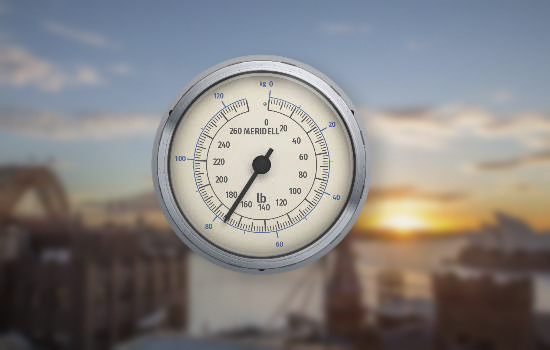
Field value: 170 lb
